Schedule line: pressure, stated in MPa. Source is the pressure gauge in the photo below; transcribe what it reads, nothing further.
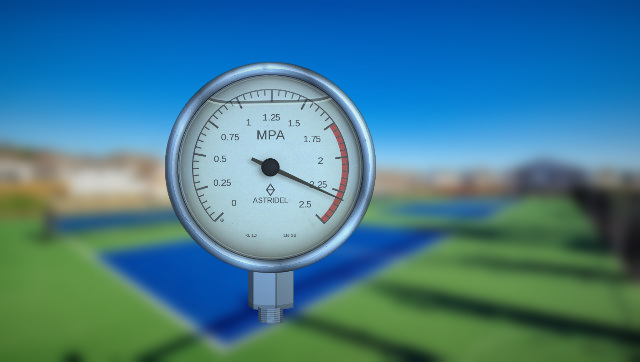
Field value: 2.3 MPa
